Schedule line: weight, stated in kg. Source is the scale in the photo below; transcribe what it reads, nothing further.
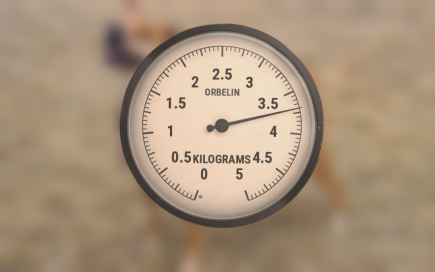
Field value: 3.7 kg
